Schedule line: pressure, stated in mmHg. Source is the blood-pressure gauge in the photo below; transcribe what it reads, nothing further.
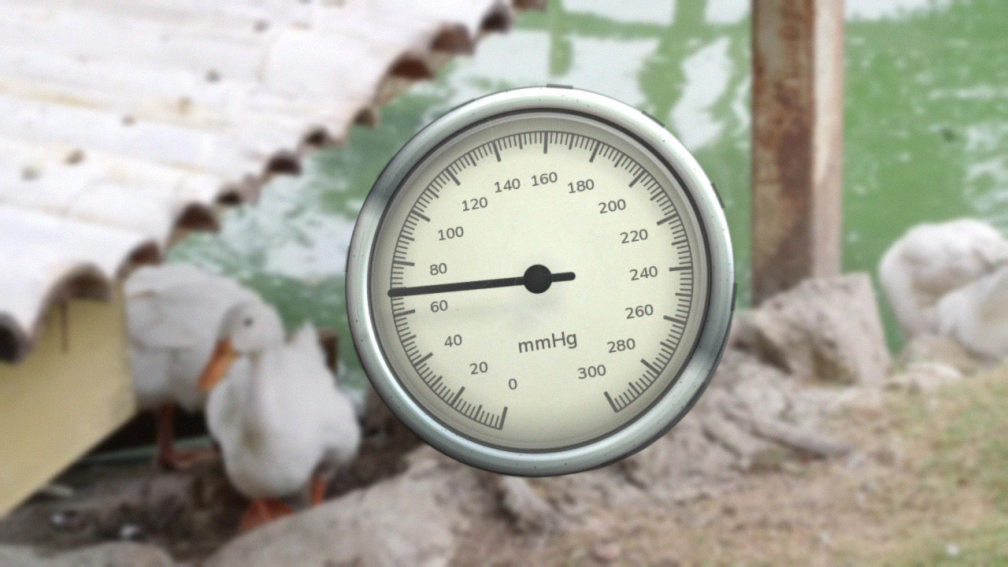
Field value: 68 mmHg
